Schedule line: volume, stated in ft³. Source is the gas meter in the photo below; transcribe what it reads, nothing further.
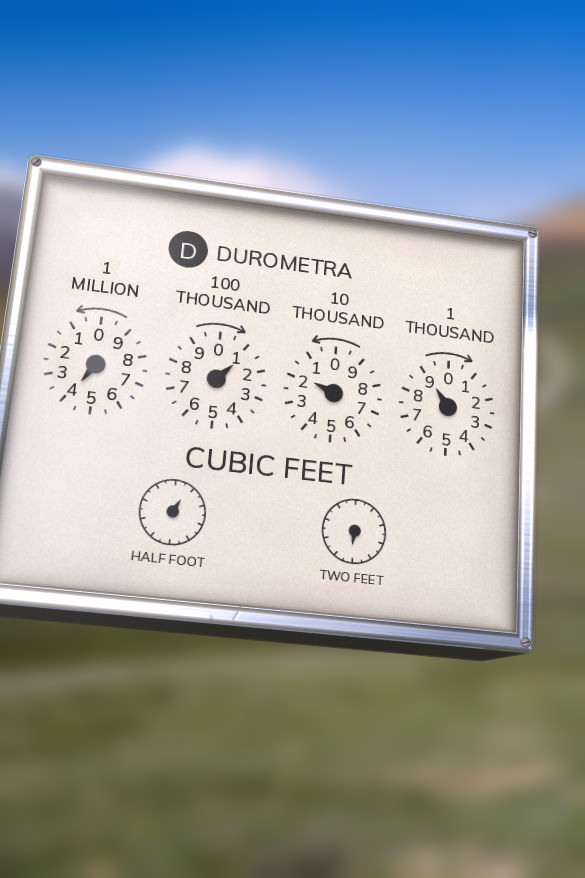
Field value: 411900 ft³
